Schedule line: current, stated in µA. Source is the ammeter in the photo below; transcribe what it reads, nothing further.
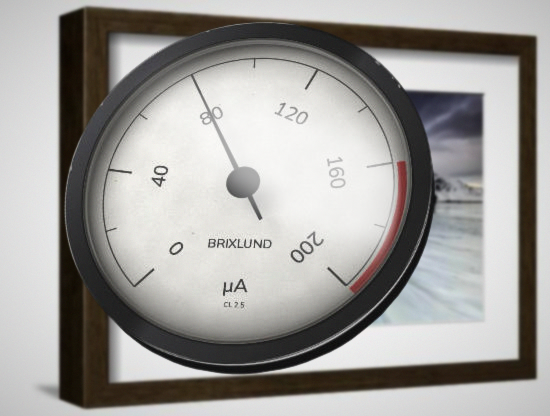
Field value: 80 µA
